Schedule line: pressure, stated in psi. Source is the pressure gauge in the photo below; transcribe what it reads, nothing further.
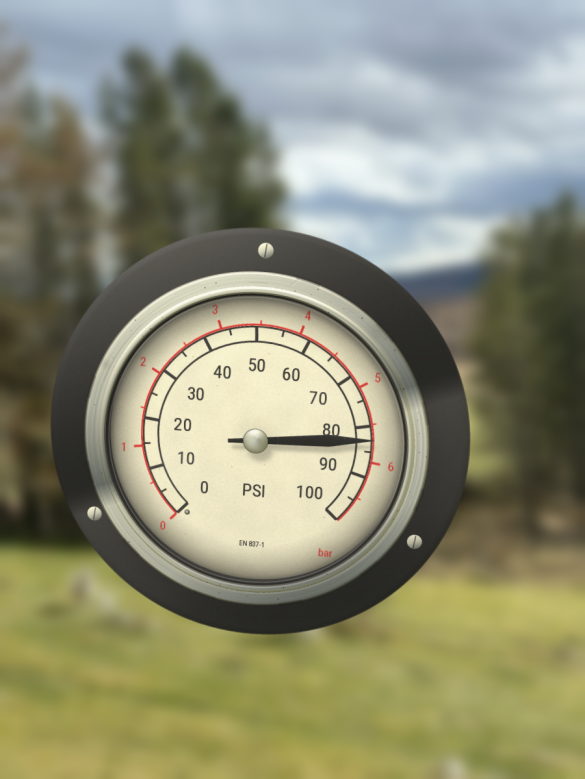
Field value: 82.5 psi
